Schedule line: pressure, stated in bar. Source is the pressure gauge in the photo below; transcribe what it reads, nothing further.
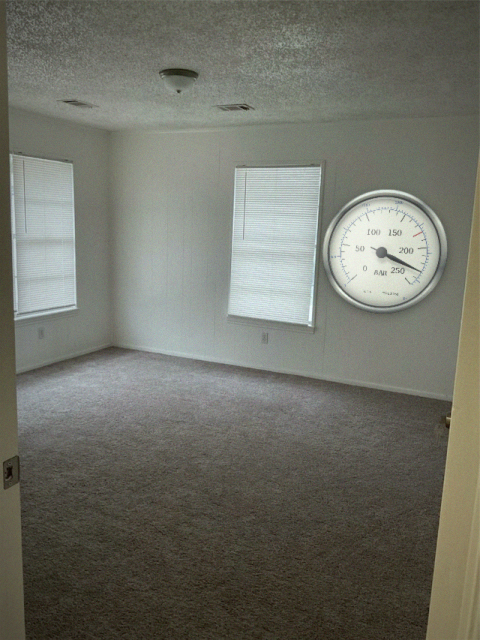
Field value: 230 bar
